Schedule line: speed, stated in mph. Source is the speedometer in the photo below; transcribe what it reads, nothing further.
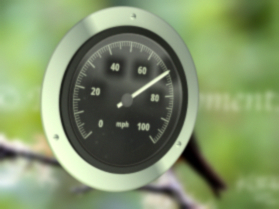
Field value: 70 mph
